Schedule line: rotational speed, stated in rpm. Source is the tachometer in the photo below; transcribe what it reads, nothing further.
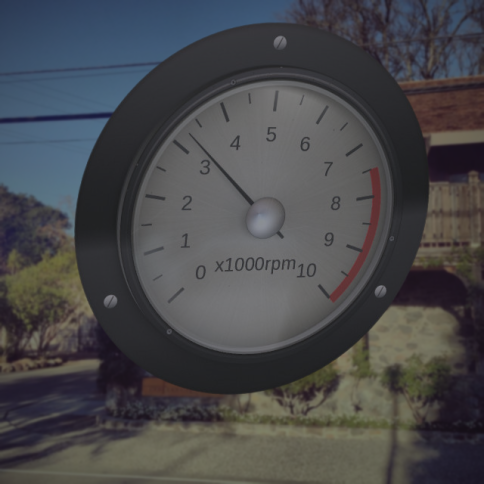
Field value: 3250 rpm
